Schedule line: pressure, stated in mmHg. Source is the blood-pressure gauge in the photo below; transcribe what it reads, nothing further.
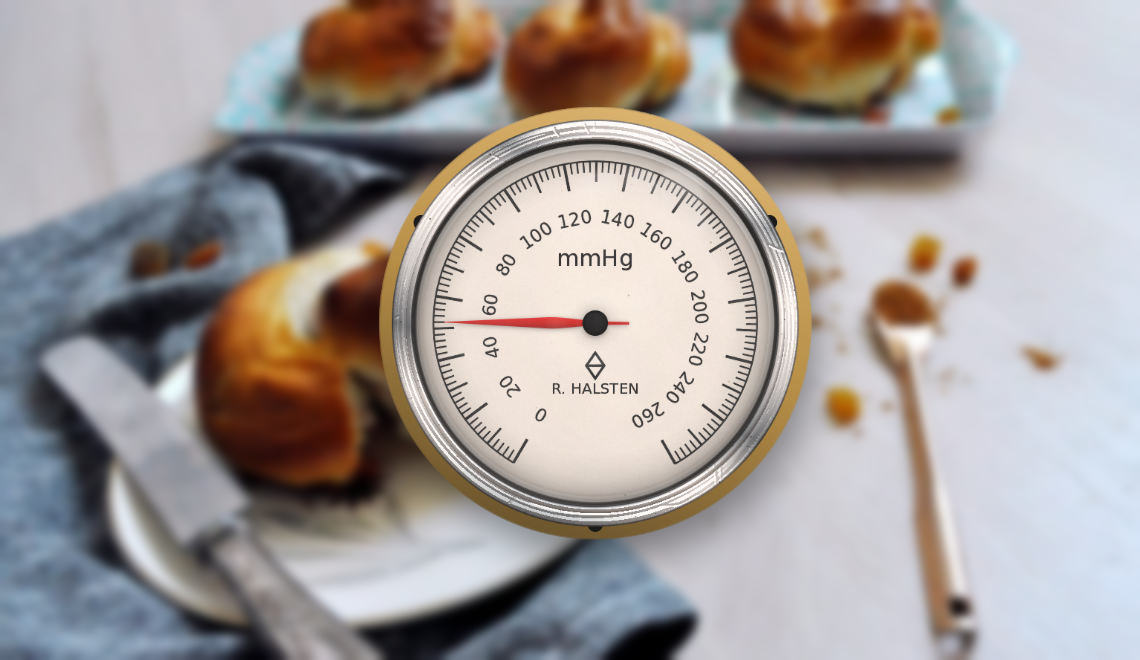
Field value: 52 mmHg
